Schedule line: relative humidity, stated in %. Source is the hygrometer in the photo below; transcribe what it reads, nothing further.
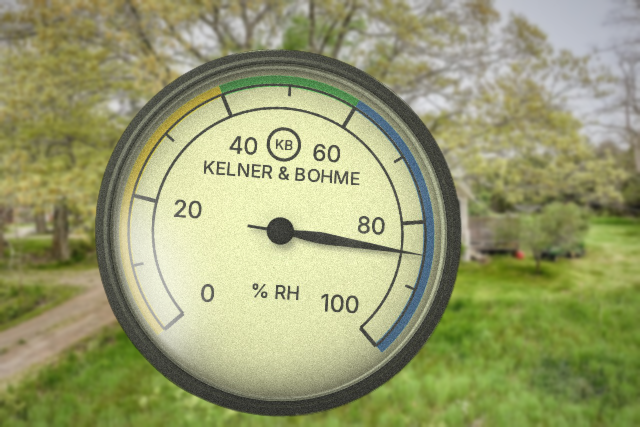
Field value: 85 %
